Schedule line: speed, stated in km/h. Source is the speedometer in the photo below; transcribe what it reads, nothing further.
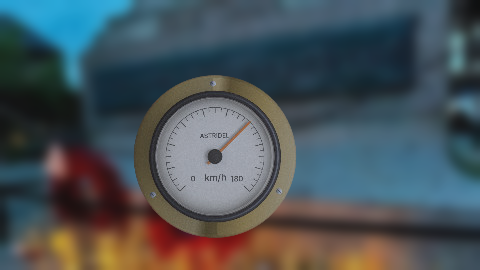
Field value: 120 km/h
